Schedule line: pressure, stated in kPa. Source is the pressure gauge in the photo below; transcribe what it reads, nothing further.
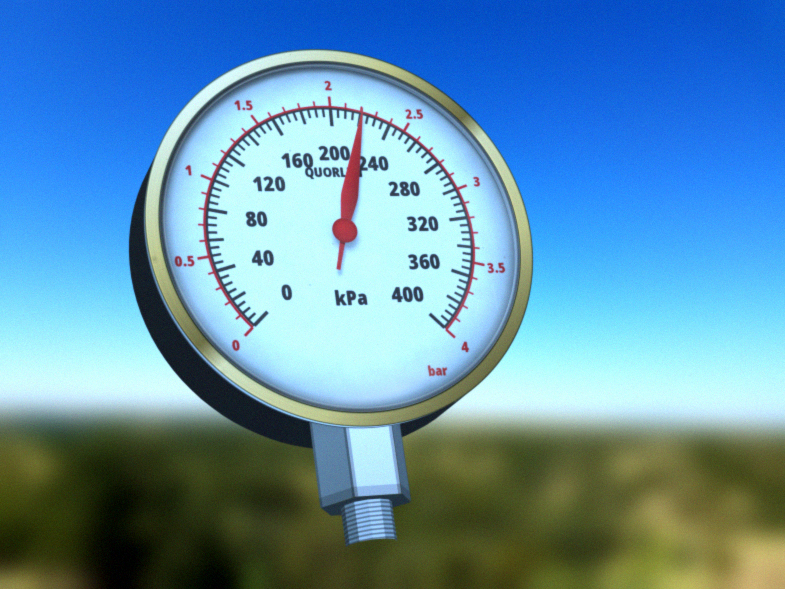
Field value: 220 kPa
